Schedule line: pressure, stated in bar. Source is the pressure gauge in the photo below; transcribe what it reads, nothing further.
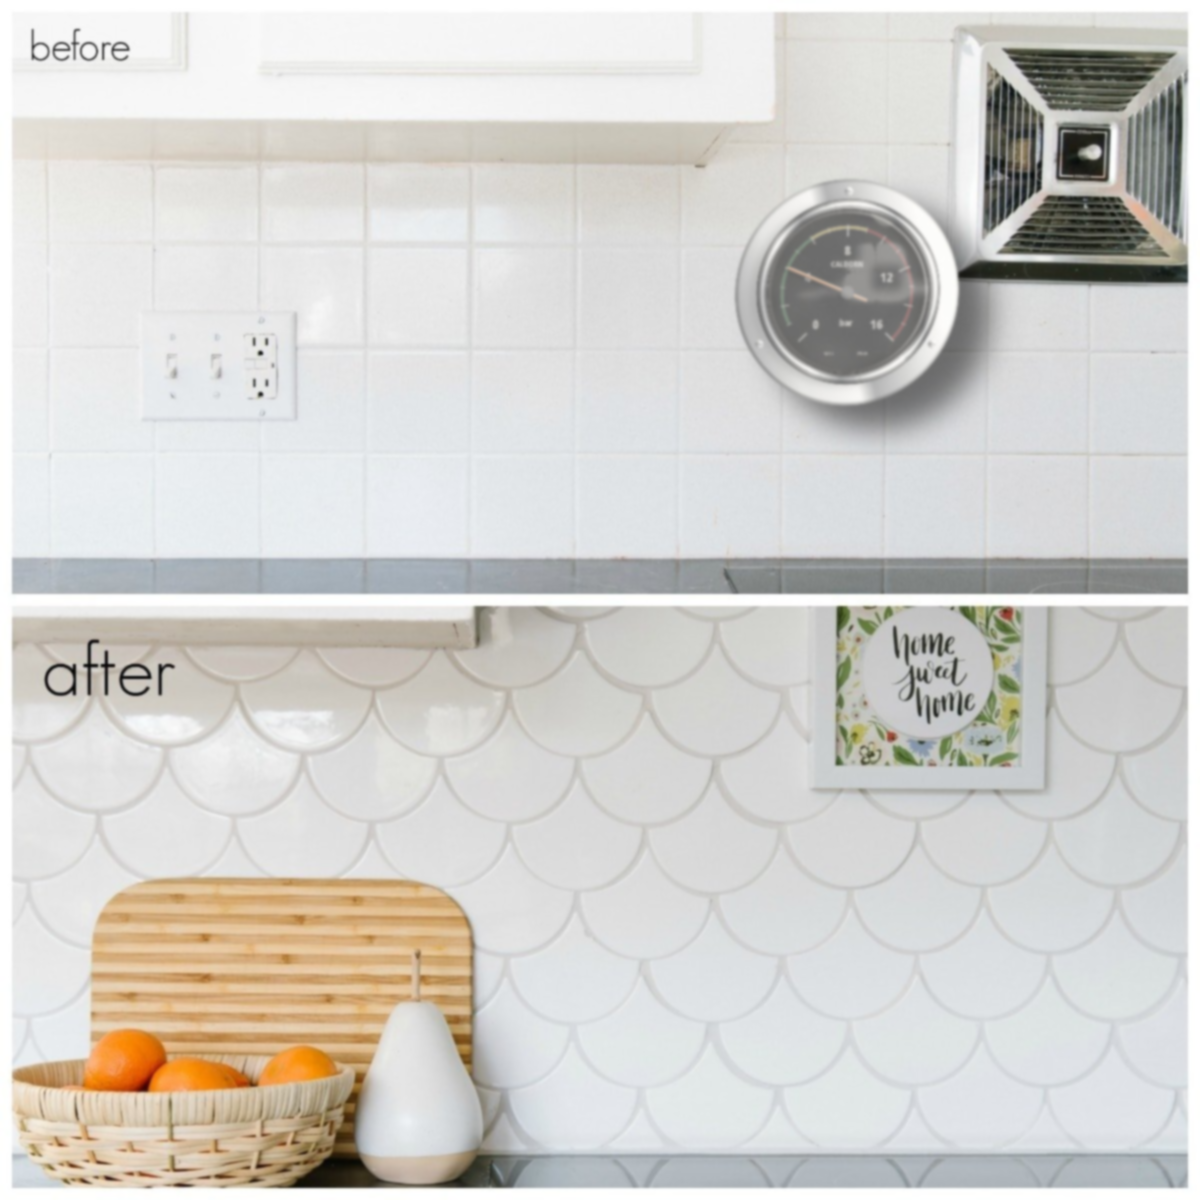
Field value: 4 bar
